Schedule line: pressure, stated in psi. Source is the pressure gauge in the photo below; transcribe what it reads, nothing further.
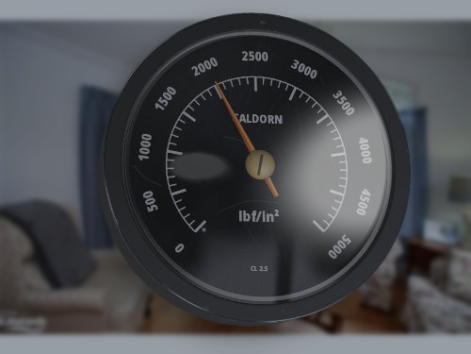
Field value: 2000 psi
